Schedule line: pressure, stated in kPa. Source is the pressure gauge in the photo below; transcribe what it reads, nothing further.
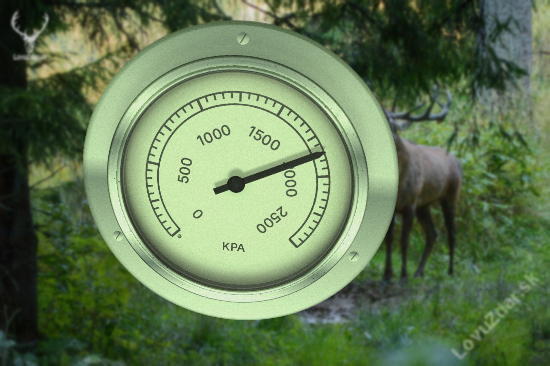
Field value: 1850 kPa
